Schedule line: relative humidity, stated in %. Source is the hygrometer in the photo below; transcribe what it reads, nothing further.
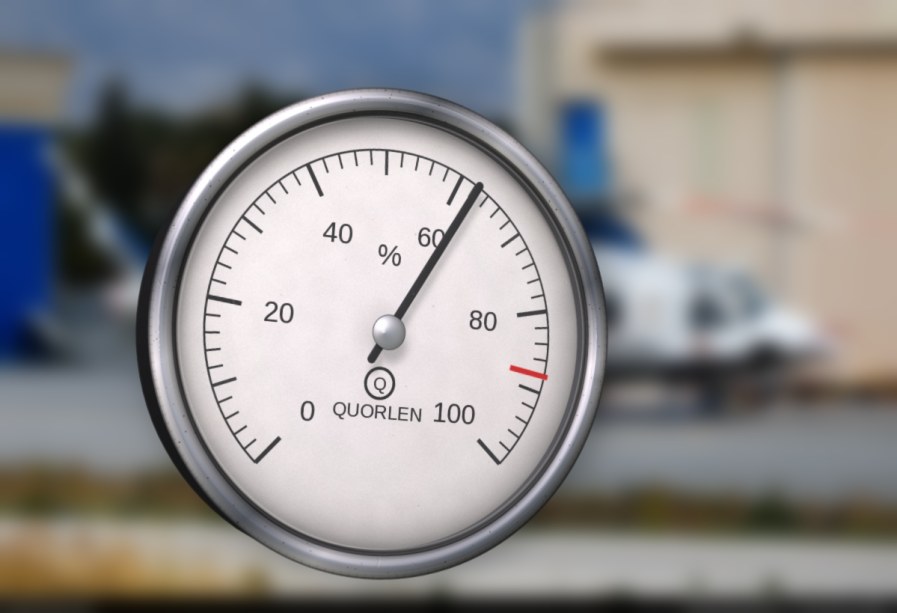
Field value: 62 %
